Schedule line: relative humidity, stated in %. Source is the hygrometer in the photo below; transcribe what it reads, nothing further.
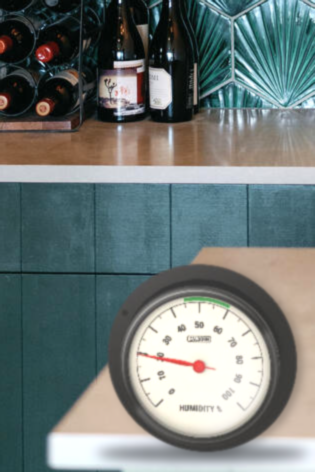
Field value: 20 %
